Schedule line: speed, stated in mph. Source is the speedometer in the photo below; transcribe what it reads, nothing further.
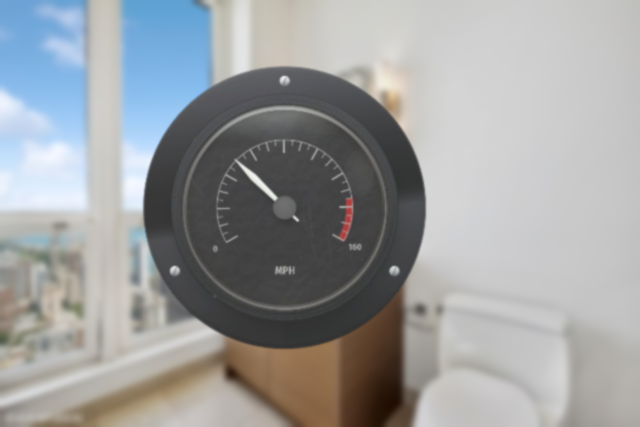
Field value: 50 mph
